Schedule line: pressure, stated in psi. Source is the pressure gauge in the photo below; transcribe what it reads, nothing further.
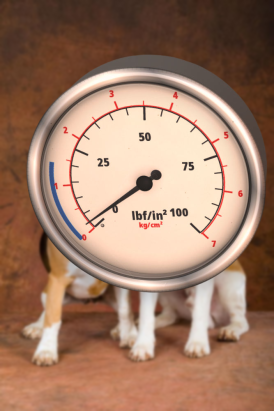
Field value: 2.5 psi
